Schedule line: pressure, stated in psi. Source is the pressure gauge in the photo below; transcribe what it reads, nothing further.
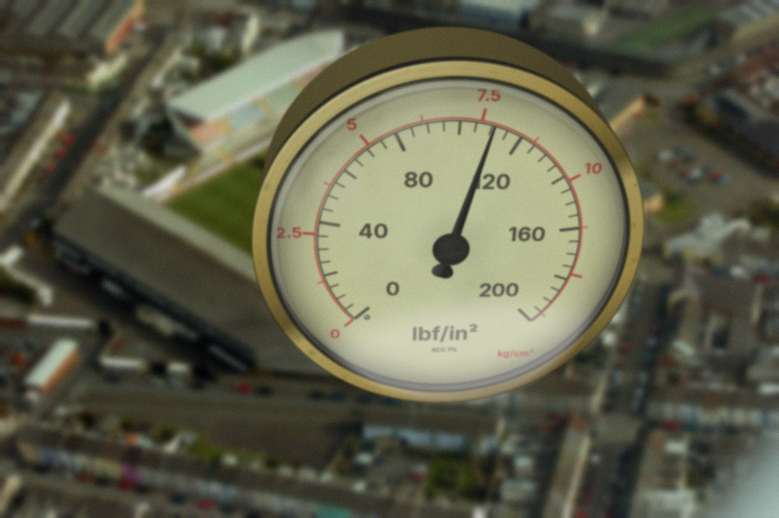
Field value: 110 psi
